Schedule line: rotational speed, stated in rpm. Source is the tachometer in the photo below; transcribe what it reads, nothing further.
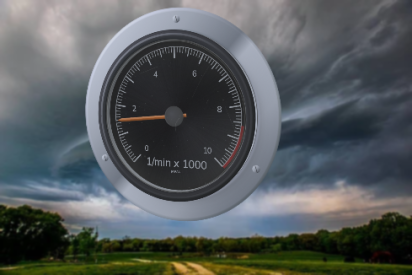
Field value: 1500 rpm
